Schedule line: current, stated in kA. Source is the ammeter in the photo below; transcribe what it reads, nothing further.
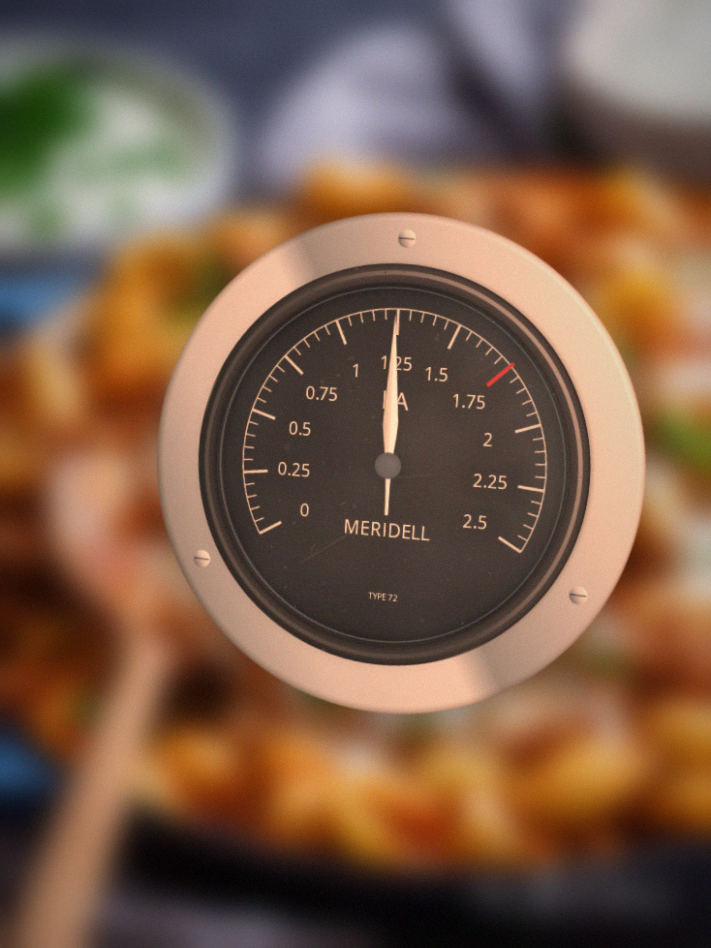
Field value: 1.25 kA
